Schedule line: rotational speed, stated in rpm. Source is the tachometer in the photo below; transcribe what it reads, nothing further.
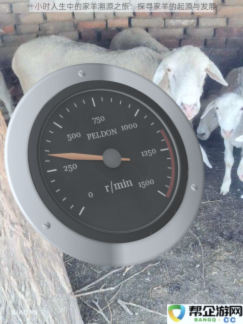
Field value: 325 rpm
